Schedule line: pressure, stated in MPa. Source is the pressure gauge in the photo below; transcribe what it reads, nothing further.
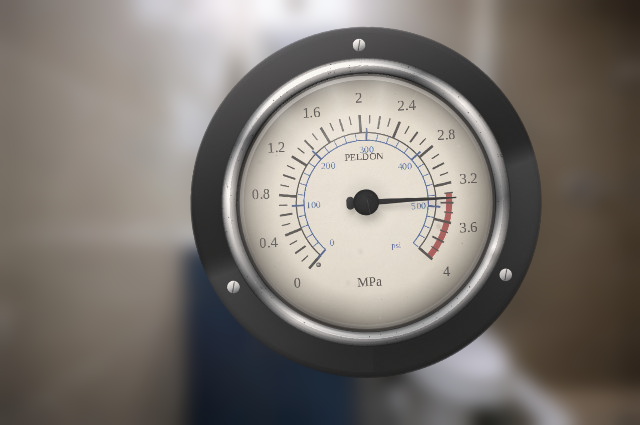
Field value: 3.35 MPa
